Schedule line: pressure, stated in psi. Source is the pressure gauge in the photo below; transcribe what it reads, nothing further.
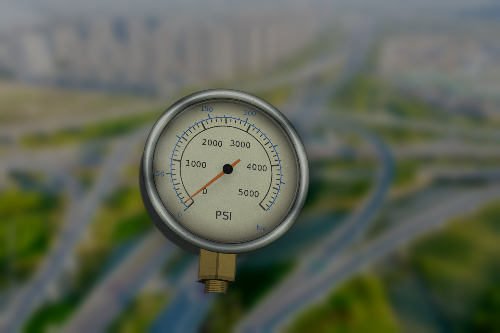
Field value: 100 psi
